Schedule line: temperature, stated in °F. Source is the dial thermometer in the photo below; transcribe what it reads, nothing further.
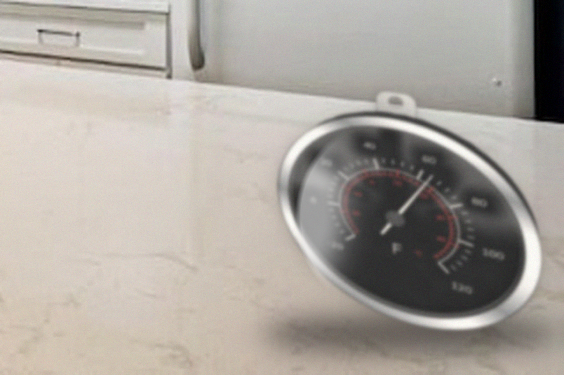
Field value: 64 °F
